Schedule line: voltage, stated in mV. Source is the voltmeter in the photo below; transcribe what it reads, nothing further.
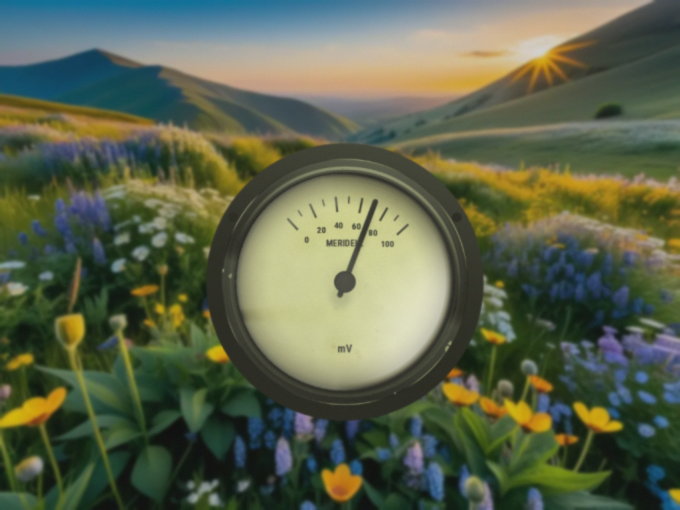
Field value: 70 mV
